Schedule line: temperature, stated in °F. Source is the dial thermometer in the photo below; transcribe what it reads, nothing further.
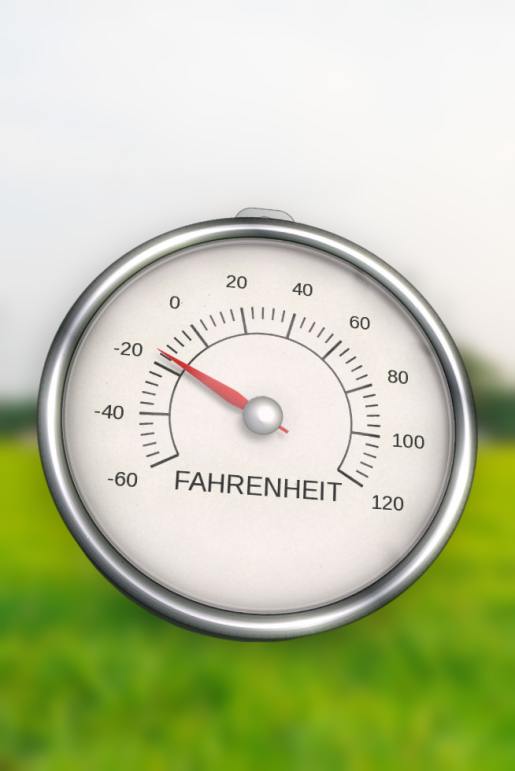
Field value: -16 °F
